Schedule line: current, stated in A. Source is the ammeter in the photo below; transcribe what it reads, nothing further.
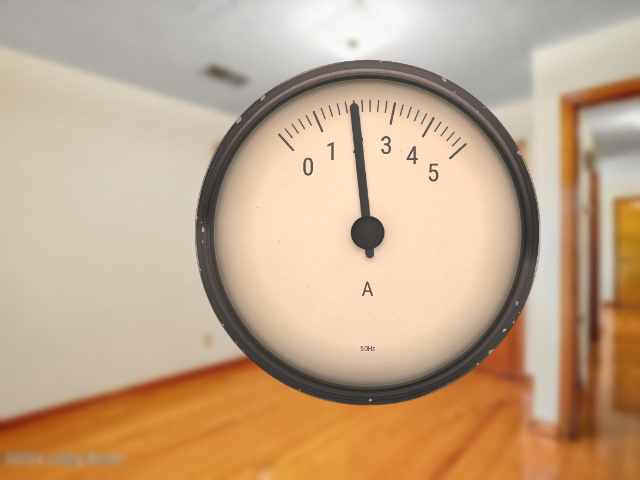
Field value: 2 A
